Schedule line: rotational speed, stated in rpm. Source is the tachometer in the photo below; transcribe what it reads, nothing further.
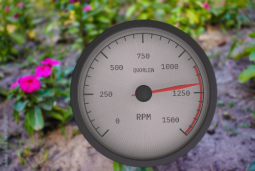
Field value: 1200 rpm
